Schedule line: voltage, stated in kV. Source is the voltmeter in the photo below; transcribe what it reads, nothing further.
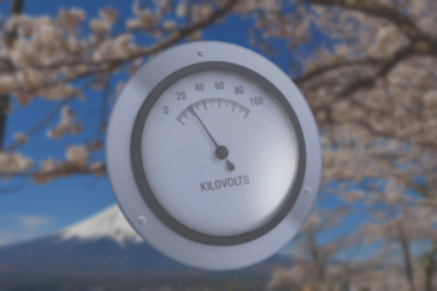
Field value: 20 kV
